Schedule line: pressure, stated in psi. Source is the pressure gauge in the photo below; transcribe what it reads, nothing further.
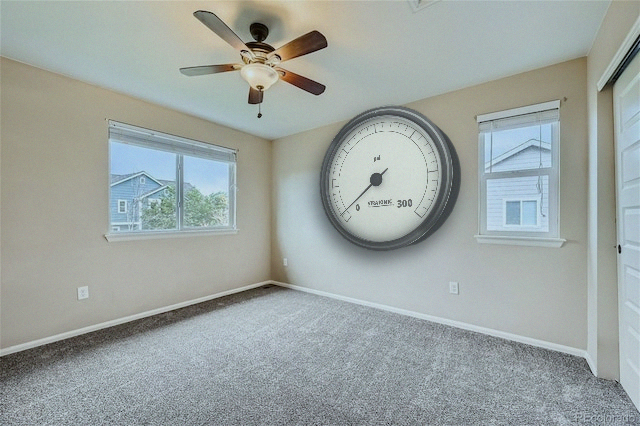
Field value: 10 psi
